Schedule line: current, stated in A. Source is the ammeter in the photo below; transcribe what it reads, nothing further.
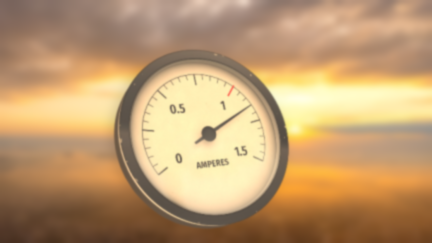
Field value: 1.15 A
